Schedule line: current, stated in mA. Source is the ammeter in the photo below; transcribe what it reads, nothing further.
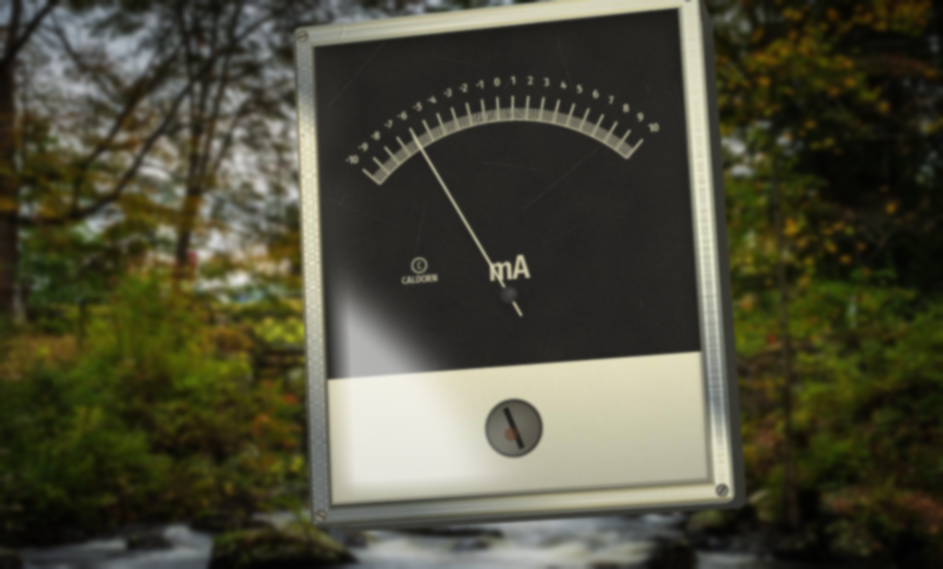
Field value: -6 mA
